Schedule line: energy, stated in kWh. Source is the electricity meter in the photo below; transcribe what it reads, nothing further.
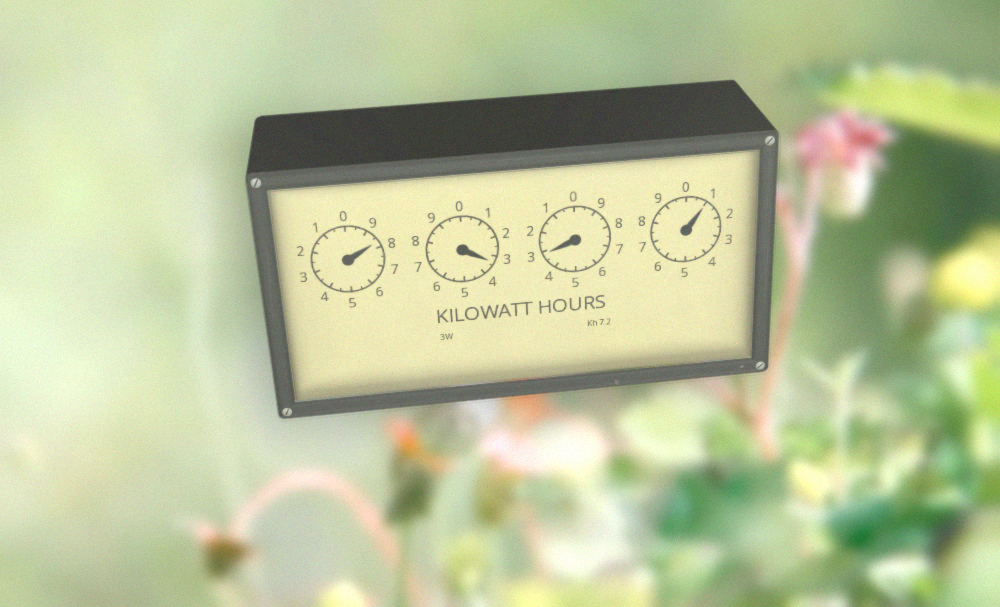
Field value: 8331 kWh
